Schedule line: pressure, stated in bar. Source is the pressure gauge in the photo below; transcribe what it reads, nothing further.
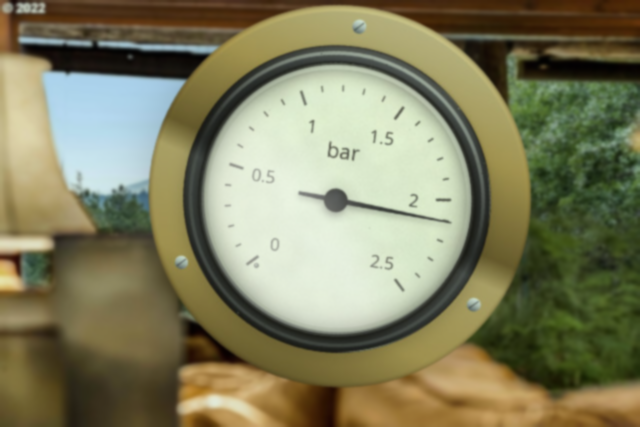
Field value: 2.1 bar
